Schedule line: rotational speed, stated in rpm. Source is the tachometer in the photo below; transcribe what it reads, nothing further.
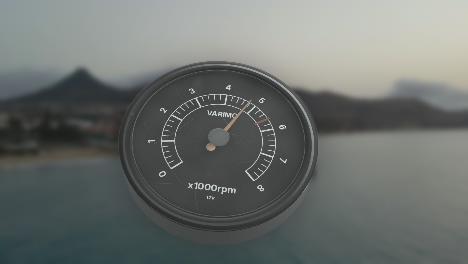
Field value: 4800 rpm
